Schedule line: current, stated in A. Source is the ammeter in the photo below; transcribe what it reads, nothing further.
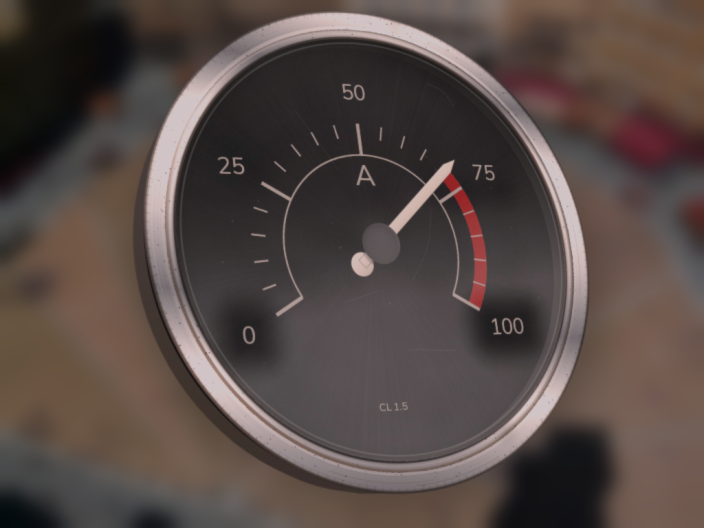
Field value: 70 A
